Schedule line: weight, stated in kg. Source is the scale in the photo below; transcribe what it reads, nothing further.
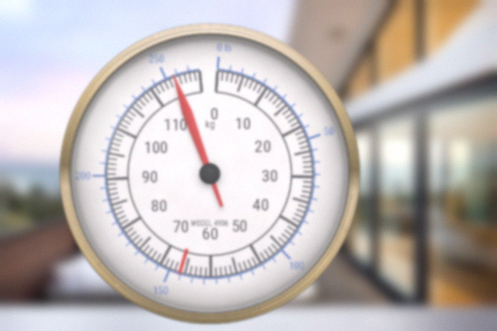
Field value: 115 kg
